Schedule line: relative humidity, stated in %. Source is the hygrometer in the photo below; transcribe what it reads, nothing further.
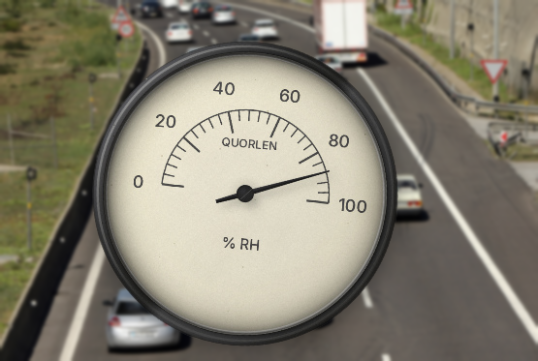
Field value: 88 %
